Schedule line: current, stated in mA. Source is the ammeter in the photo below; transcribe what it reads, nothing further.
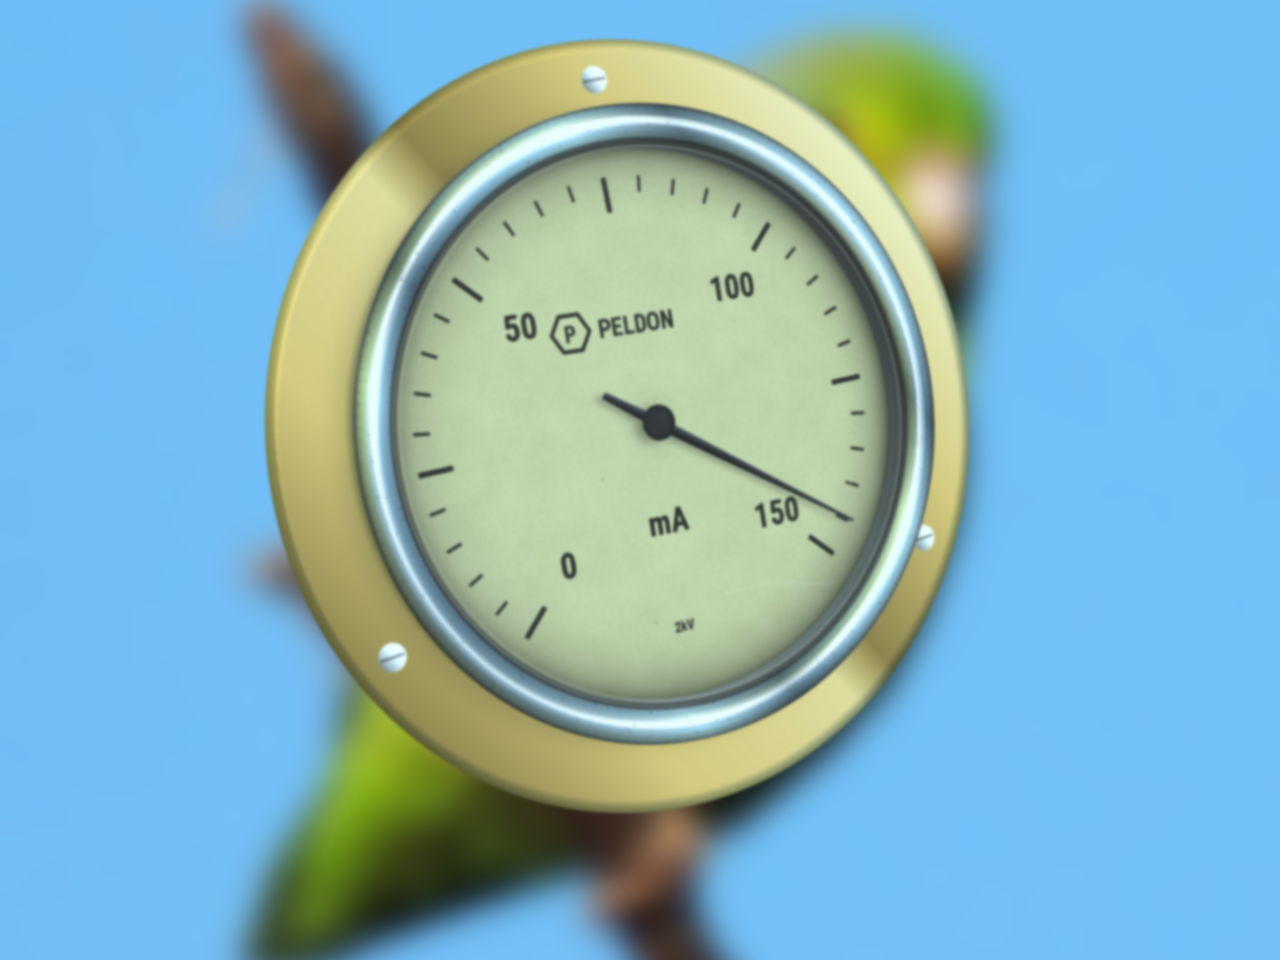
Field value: 145 mA
